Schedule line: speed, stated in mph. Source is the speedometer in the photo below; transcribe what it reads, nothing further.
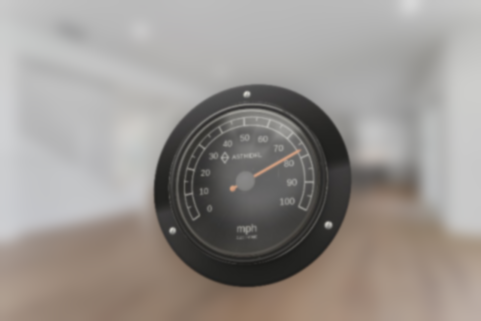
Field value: 77.5 mph
